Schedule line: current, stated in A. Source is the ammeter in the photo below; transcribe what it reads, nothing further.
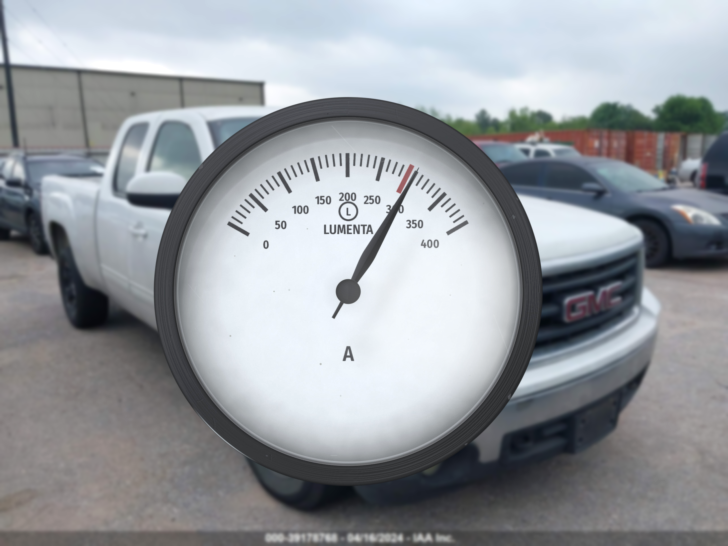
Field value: 300 A
